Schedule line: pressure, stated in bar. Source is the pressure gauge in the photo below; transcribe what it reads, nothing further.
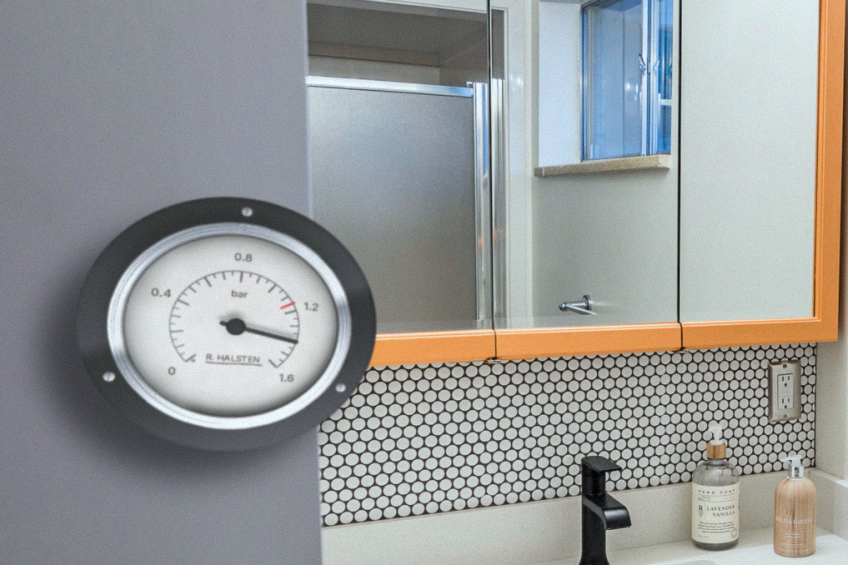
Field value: 1.4 bar
